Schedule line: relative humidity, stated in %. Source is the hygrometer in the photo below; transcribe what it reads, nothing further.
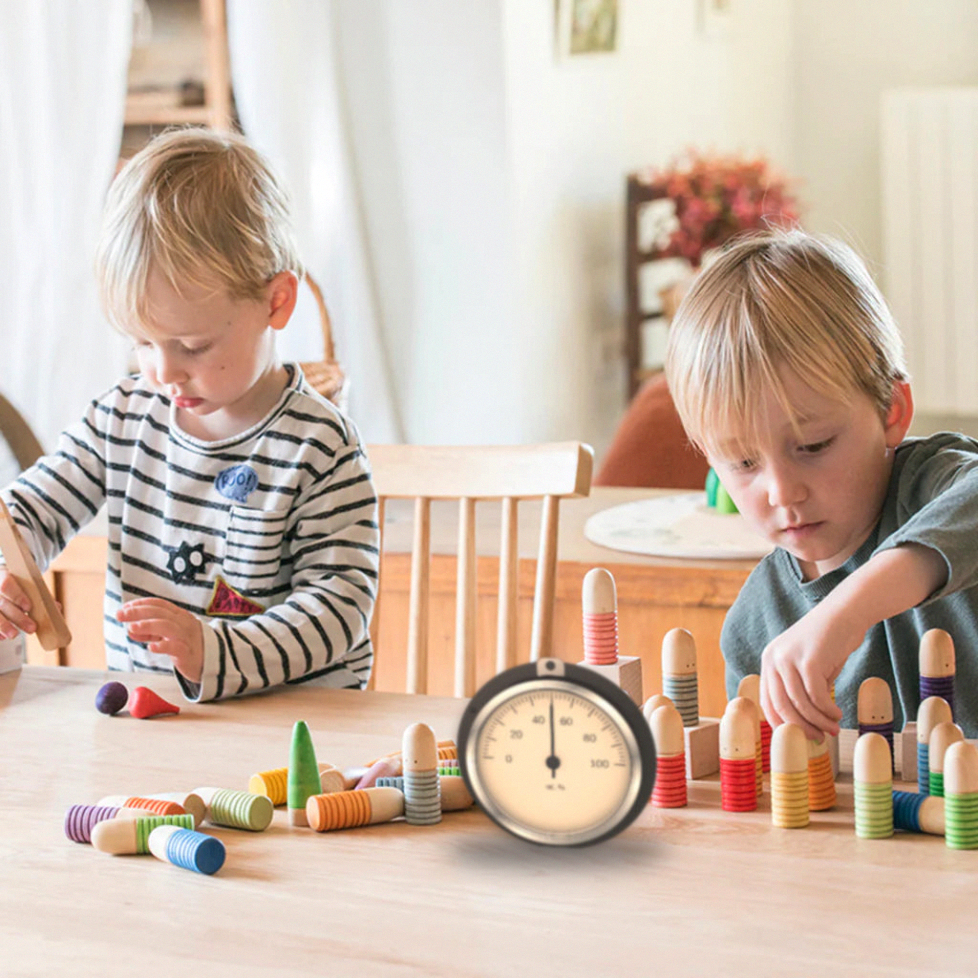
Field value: 50 %
